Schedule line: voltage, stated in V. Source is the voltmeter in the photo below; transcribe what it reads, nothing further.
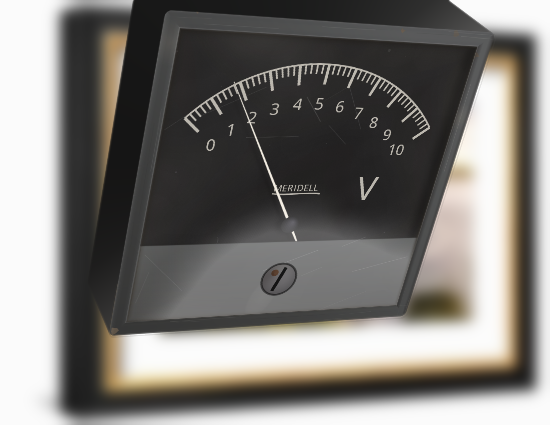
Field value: 1.8 V
